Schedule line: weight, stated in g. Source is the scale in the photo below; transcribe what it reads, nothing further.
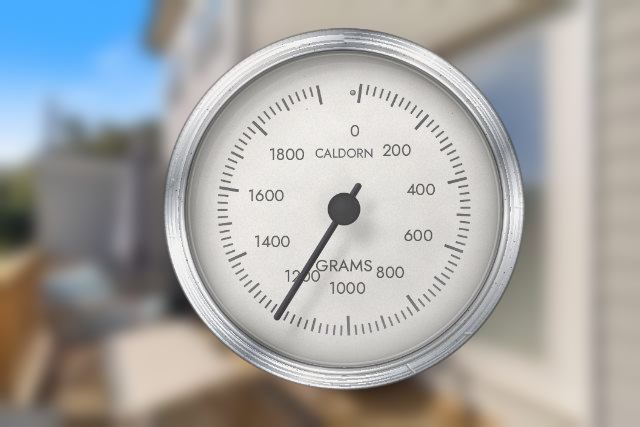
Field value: 1200 g
